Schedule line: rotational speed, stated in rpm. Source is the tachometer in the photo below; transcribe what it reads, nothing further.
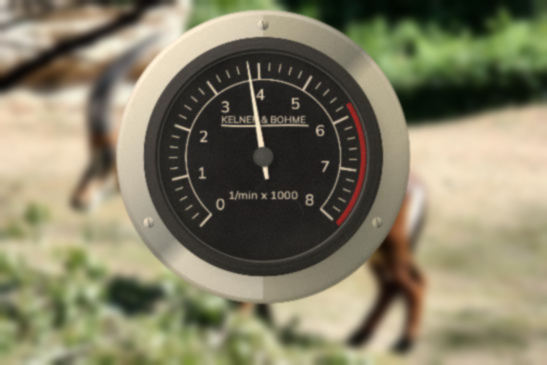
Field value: 3800 rpm
